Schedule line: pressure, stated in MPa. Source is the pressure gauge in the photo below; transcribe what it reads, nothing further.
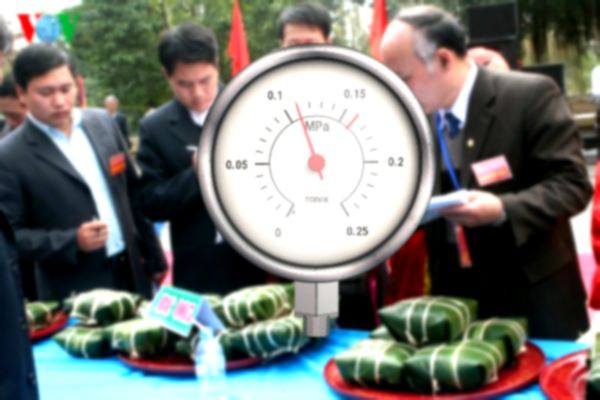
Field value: 0.11 MPa
